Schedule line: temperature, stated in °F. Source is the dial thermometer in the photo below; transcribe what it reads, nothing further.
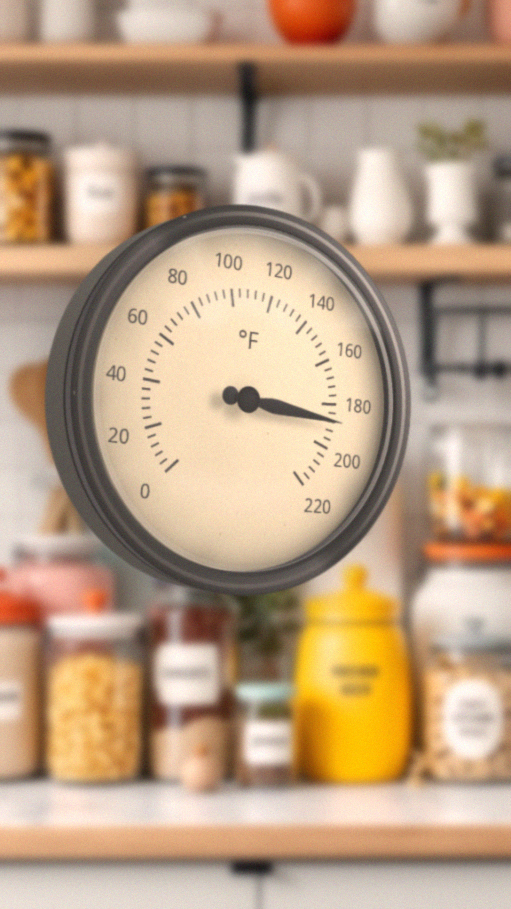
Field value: 188 °F
